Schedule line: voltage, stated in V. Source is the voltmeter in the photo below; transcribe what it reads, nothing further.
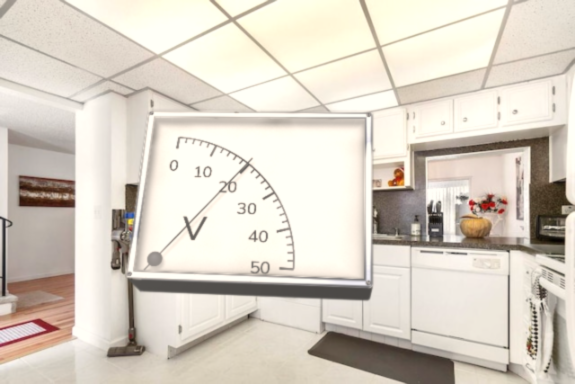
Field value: 20 V
